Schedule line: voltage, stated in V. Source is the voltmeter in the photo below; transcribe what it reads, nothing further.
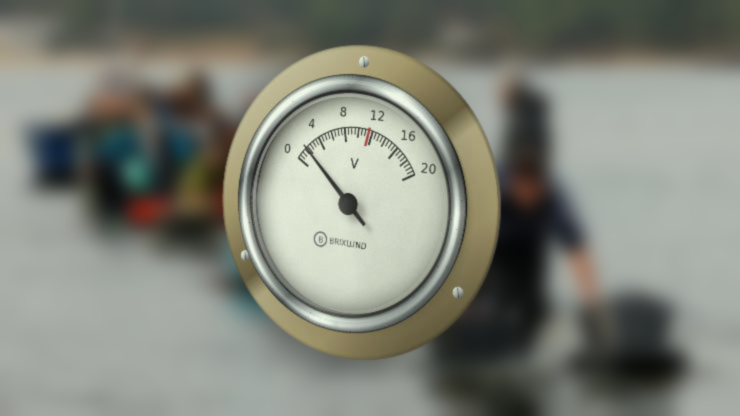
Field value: 2 V
